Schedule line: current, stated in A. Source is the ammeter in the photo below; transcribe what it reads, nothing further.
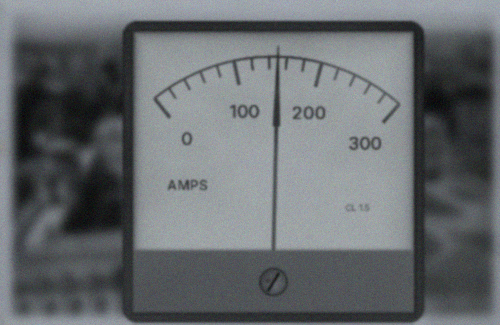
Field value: 150 A
